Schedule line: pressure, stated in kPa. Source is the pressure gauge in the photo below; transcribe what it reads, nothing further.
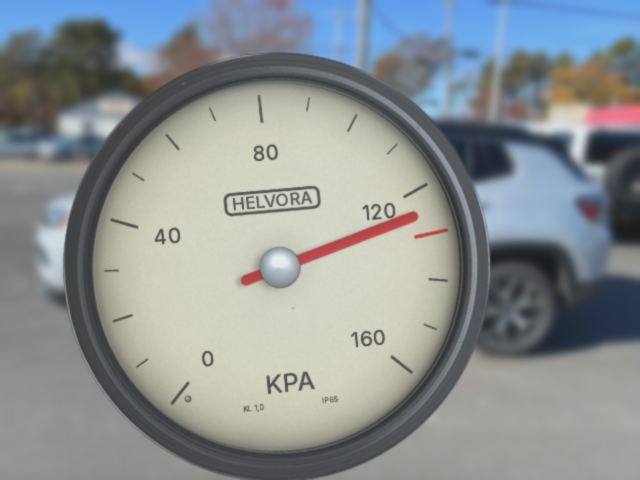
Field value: 125 kPa
